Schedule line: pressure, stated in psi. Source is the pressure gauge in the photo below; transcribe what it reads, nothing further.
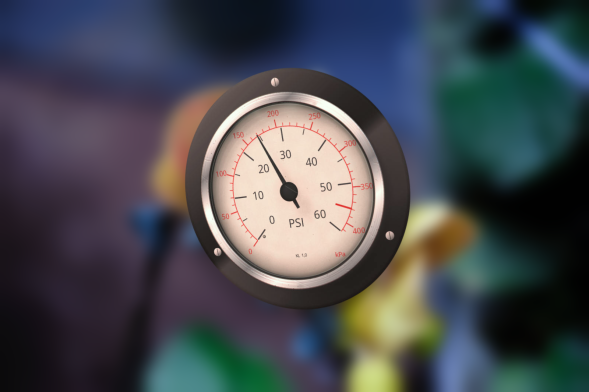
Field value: 25 psi
